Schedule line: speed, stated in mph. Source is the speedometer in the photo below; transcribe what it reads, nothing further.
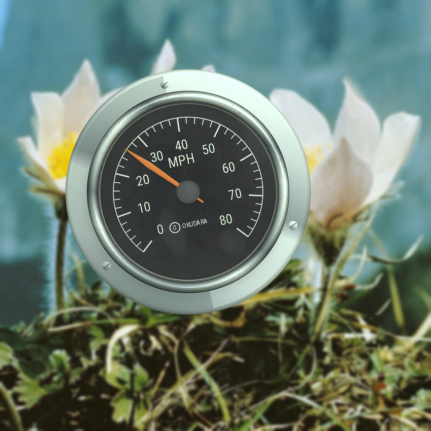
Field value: 26 mph
